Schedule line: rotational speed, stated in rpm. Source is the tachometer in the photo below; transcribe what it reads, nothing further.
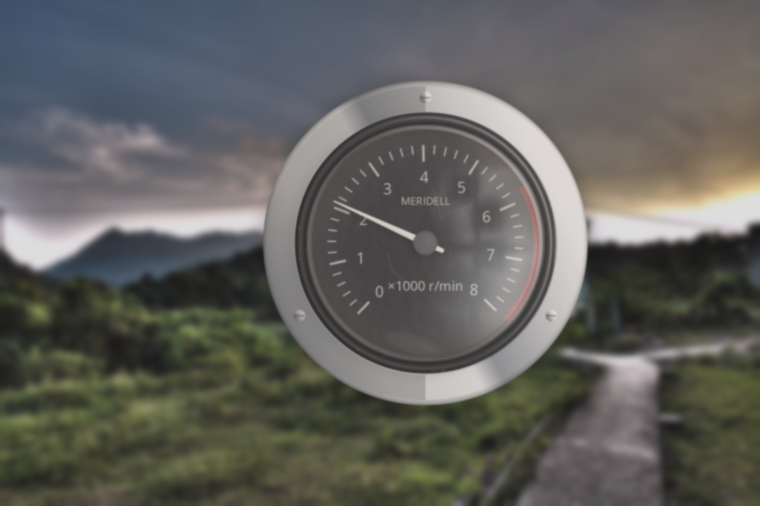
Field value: 2100 rpm
